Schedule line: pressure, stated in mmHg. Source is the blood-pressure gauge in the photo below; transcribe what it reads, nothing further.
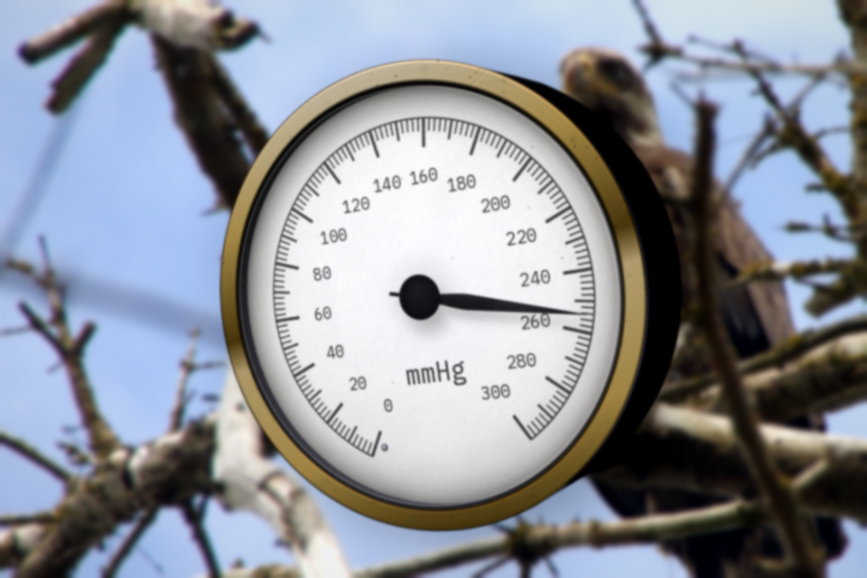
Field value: 254 mmHg
